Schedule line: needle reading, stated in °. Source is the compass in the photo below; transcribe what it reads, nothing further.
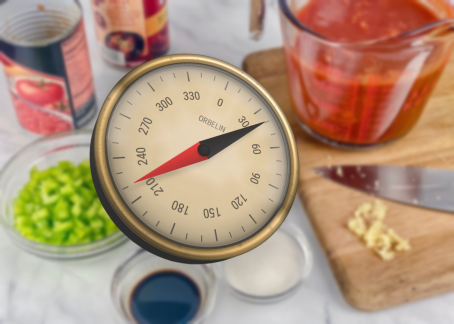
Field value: 220 °
